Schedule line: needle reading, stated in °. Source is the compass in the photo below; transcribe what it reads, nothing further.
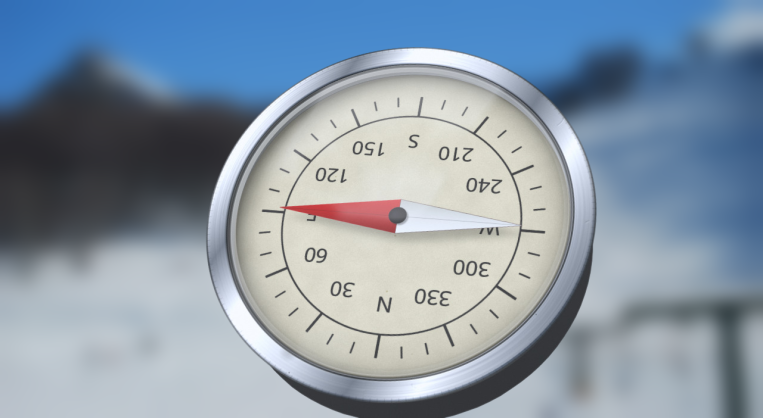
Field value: 90 °
